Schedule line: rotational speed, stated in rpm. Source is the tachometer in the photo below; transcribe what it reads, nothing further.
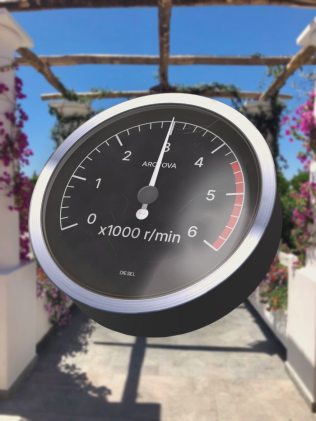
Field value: 3000 rpm
